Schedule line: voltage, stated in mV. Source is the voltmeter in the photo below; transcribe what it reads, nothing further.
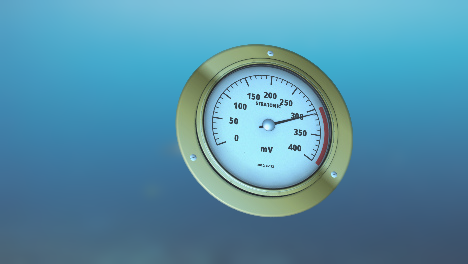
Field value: 310 mV
